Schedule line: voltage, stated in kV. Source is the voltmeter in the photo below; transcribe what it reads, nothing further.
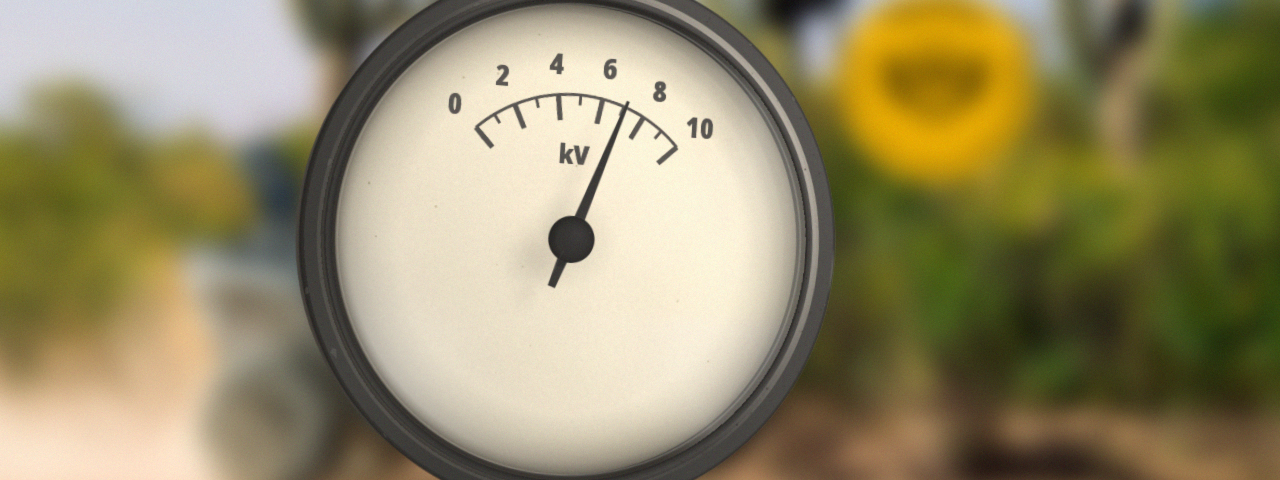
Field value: 7 kV
